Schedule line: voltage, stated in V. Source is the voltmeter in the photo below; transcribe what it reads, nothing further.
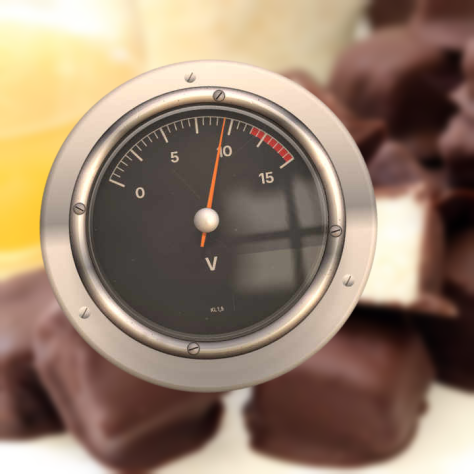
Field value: 9.5 V
